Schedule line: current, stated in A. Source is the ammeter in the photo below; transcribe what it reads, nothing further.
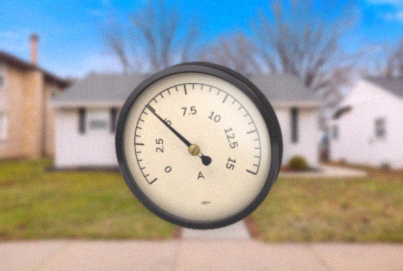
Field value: 5 A
